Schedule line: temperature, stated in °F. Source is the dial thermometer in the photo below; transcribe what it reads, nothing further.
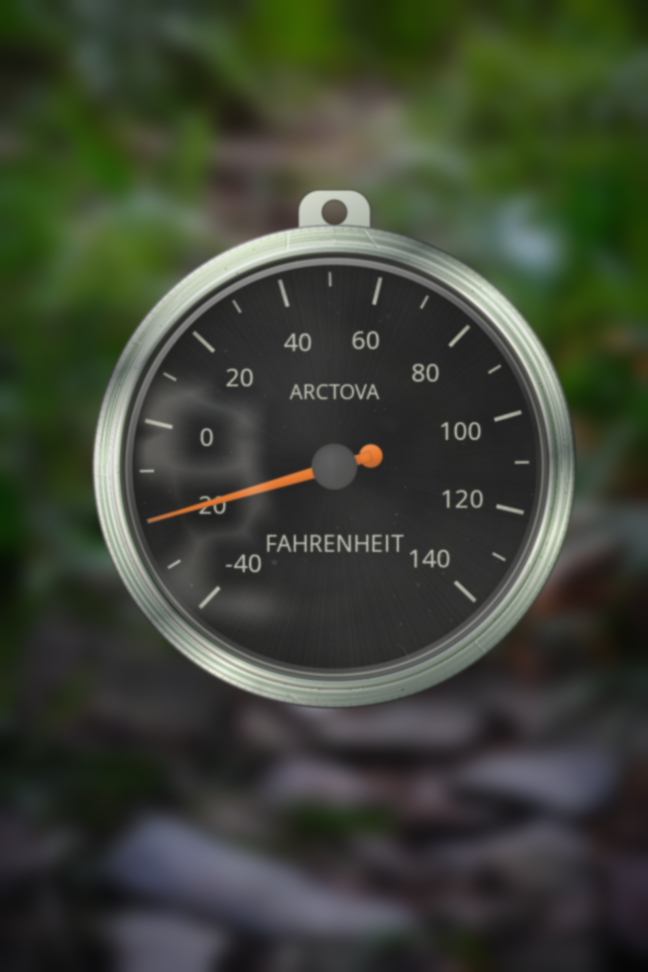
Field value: -20 °F
